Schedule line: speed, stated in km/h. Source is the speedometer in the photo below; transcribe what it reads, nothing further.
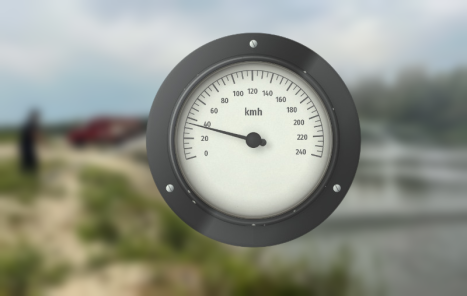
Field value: 35 km/h
